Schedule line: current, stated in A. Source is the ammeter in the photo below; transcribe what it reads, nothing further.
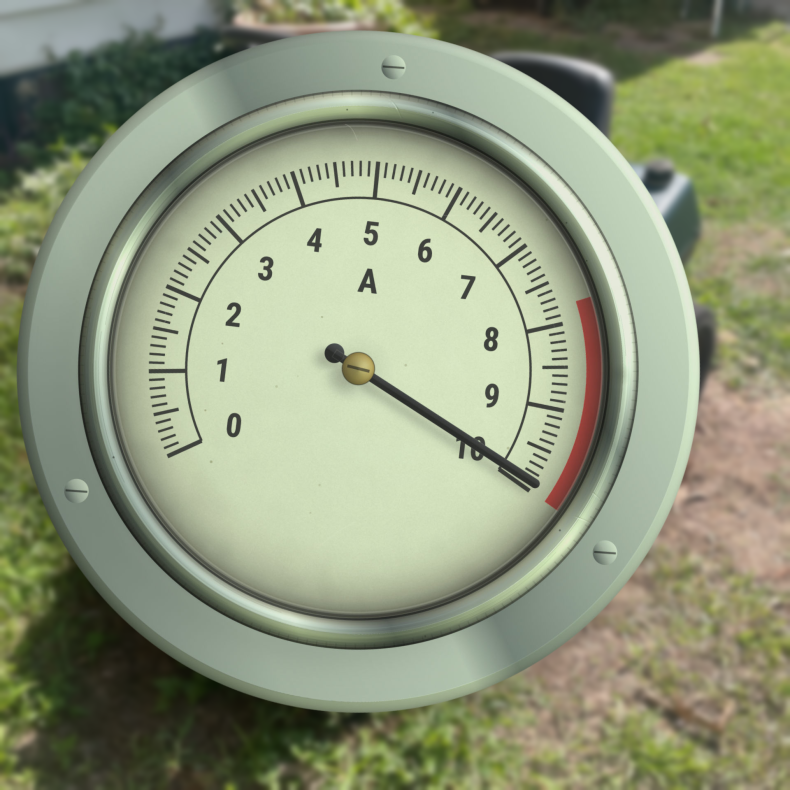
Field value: 9.9 A
